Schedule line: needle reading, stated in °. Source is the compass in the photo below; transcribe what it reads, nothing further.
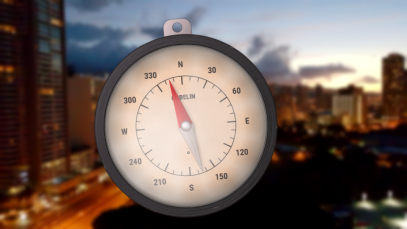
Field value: 345 °
